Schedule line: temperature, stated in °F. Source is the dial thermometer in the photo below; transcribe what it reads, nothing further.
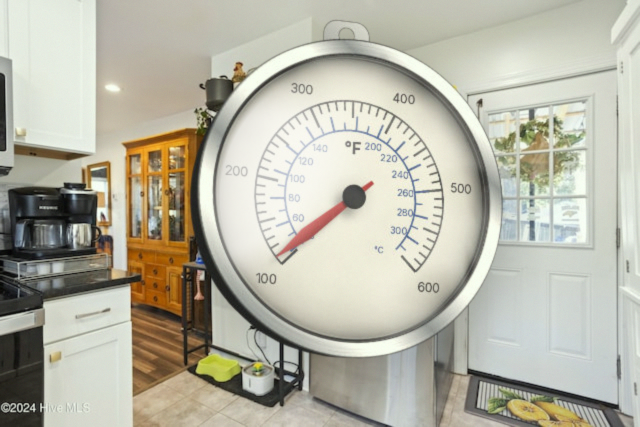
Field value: 110 °F
